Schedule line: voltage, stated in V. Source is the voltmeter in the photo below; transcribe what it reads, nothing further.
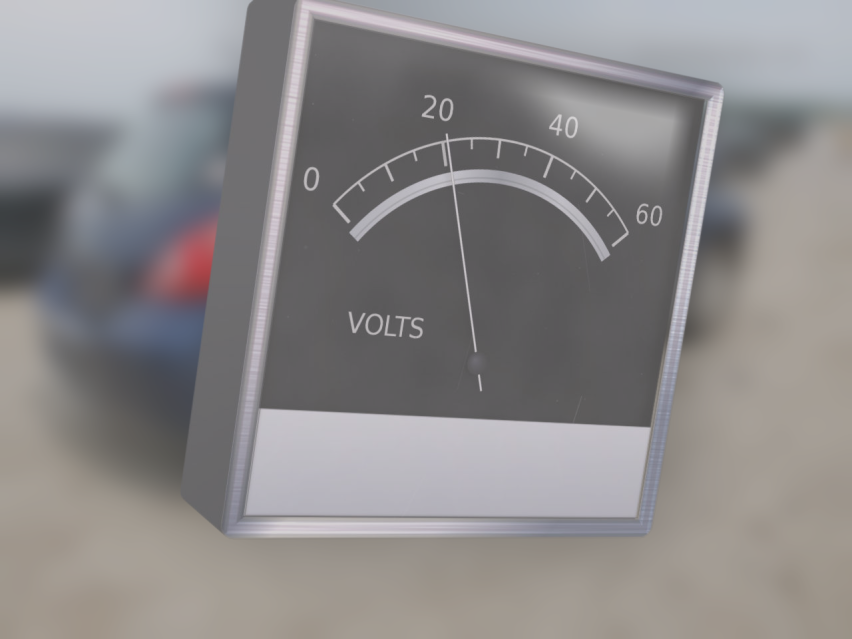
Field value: 20 V
